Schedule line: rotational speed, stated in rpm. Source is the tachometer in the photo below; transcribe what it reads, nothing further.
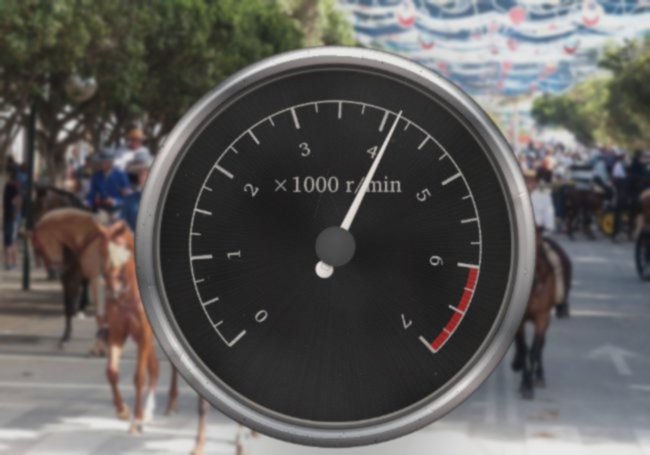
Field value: 4125 rpm
